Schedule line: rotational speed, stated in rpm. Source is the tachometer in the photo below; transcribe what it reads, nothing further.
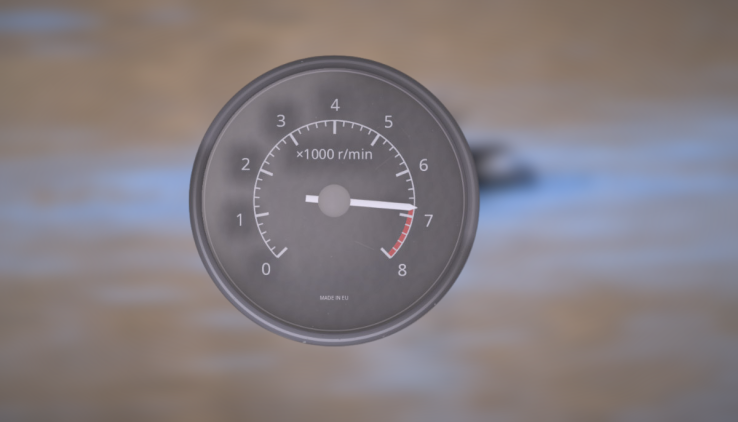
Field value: 6800 rpm
